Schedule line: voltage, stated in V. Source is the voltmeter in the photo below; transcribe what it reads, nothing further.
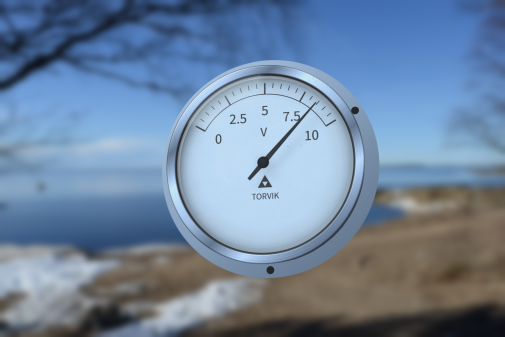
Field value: 8.5 V
